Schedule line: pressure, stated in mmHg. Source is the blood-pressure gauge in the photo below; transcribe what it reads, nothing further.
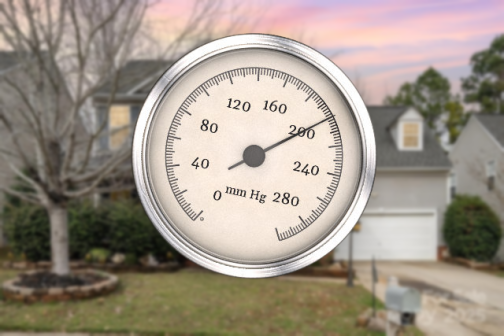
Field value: 200 mmHg
